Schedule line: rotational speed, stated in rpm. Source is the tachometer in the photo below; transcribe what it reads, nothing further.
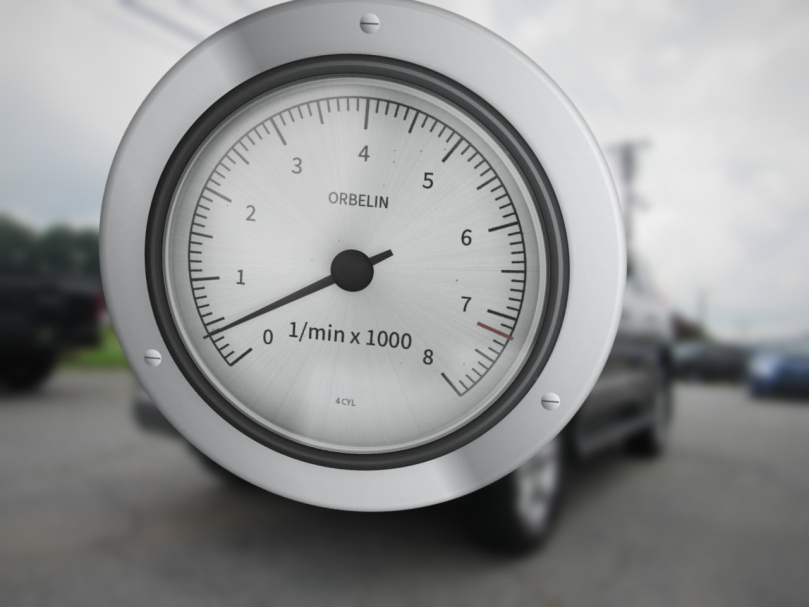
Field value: 400 rpm
